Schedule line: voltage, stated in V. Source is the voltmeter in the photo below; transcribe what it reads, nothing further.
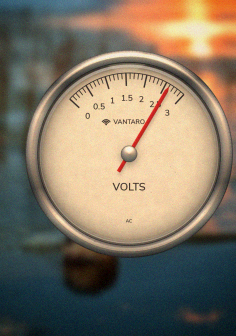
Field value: 2.6 V
